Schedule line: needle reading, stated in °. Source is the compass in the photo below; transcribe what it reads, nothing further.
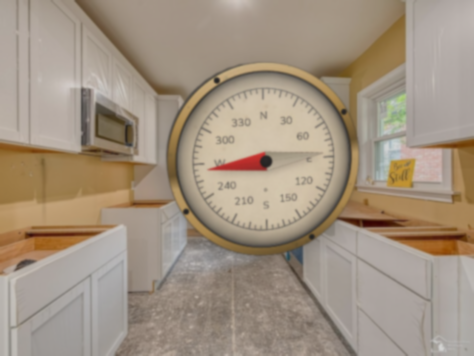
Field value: 265 °
